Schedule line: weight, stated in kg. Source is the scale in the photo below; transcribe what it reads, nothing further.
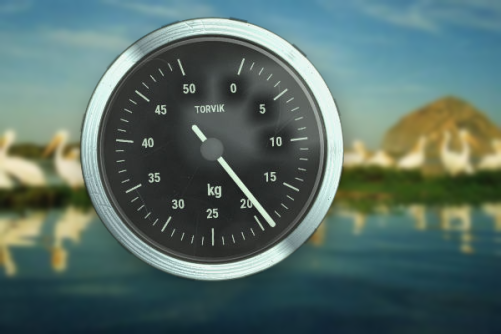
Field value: 19 kg
